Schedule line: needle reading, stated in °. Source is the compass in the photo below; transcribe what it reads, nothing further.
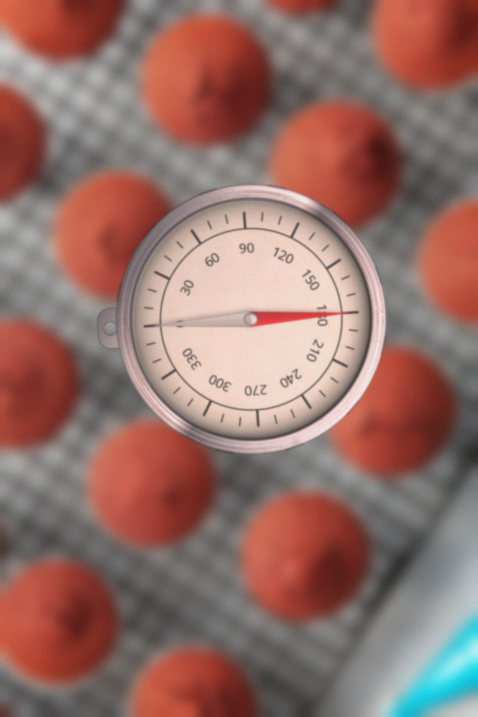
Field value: 180 °
